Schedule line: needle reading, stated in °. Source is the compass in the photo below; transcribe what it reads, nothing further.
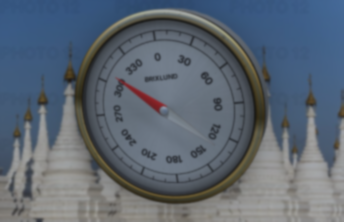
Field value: 310 °
